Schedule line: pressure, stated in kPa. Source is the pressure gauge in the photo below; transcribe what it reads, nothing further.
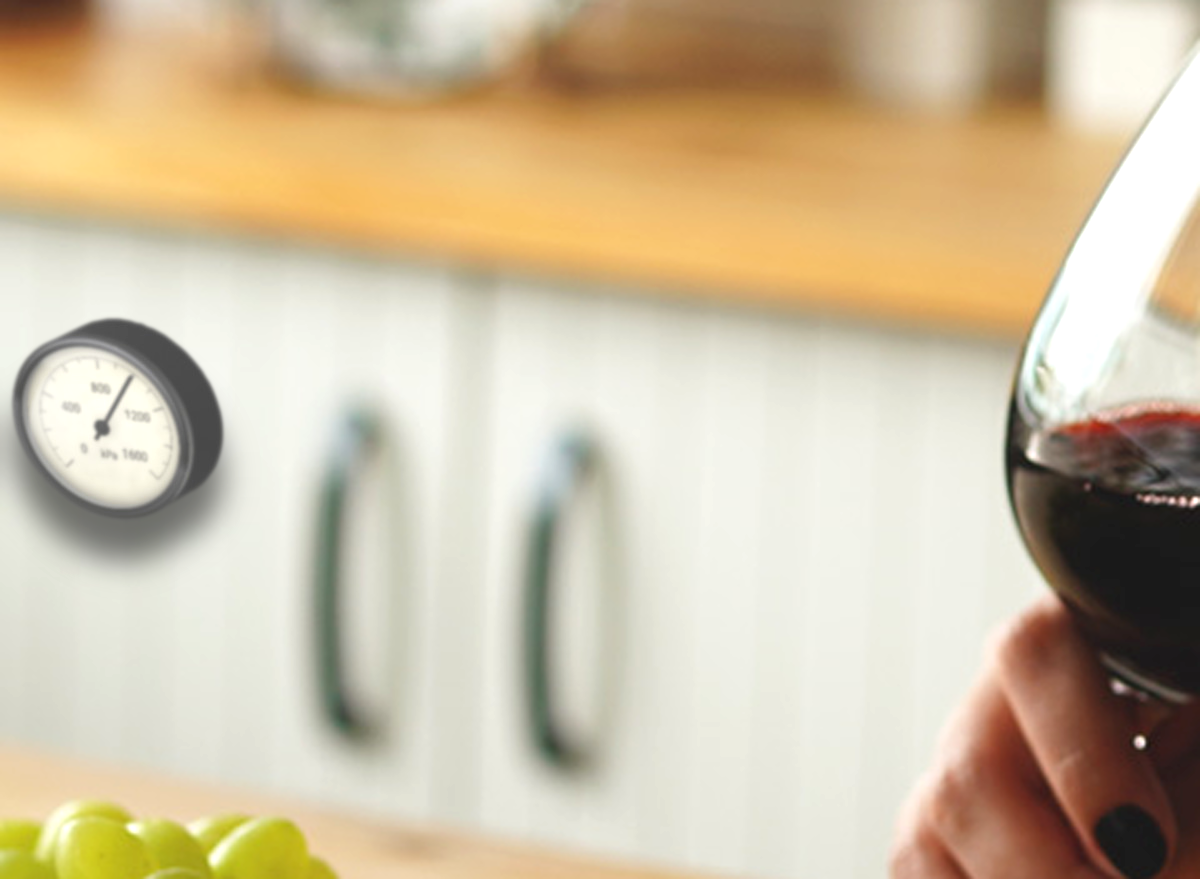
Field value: 1000 kPa
